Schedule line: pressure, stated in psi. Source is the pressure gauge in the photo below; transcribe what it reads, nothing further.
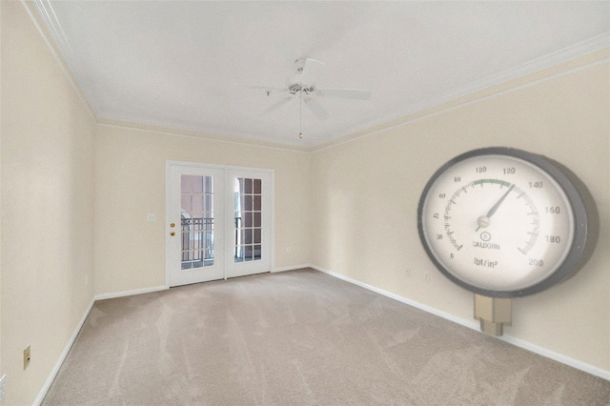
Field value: 130 psi
